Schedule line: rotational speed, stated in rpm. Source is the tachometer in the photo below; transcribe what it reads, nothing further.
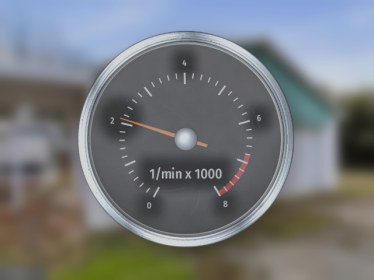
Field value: 2100 rpm
